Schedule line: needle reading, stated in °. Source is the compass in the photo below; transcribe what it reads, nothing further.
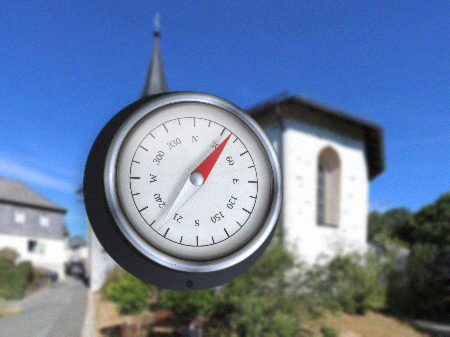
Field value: 37.5 °
